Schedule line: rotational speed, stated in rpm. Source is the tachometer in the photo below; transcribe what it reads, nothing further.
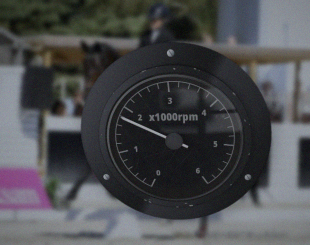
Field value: 1800 rpm
